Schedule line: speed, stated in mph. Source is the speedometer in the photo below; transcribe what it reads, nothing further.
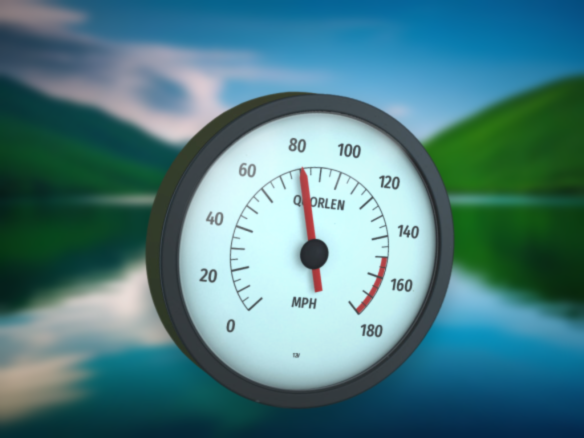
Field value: 80 mph
